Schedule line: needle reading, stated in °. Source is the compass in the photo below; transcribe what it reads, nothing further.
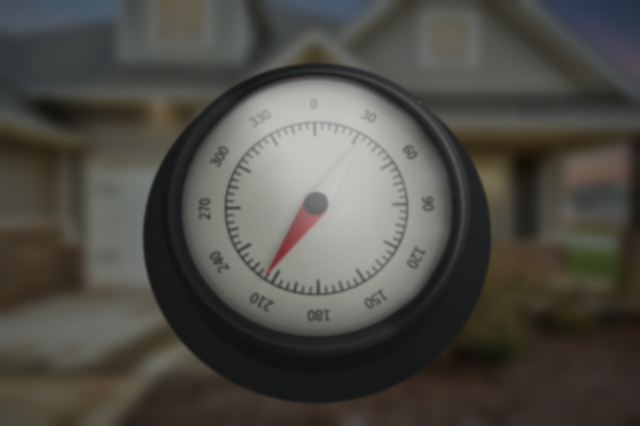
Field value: 215 °
